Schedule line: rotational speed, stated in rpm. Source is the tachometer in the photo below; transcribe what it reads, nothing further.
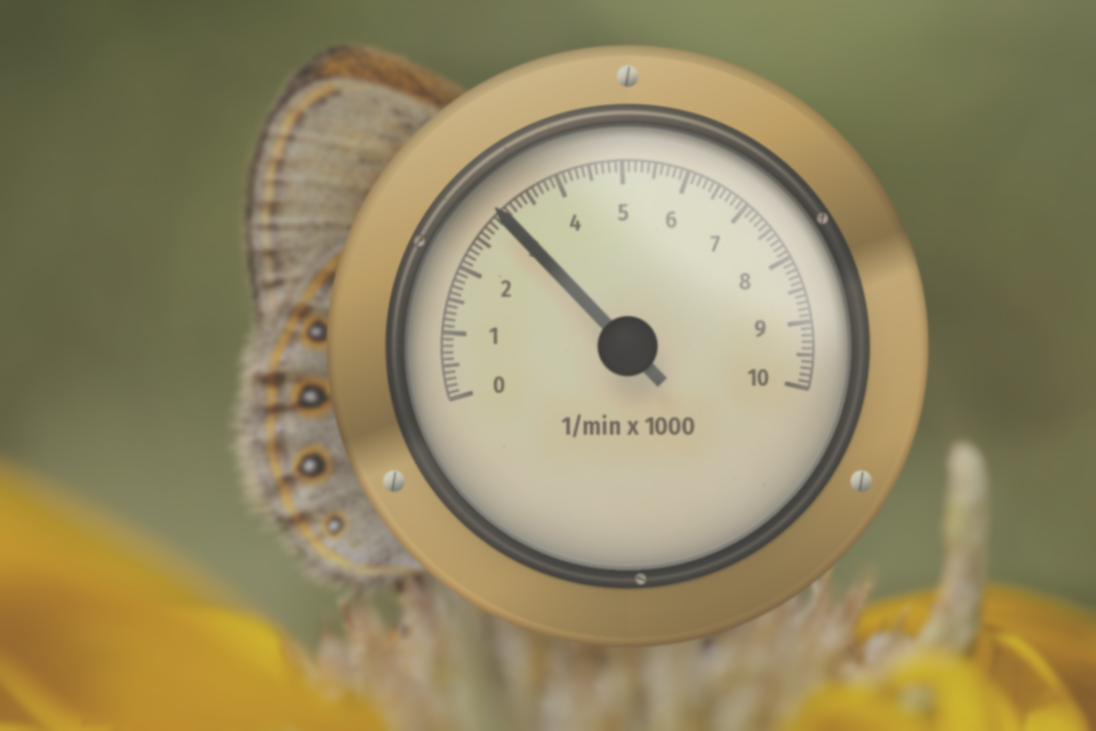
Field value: 3000 rpm
